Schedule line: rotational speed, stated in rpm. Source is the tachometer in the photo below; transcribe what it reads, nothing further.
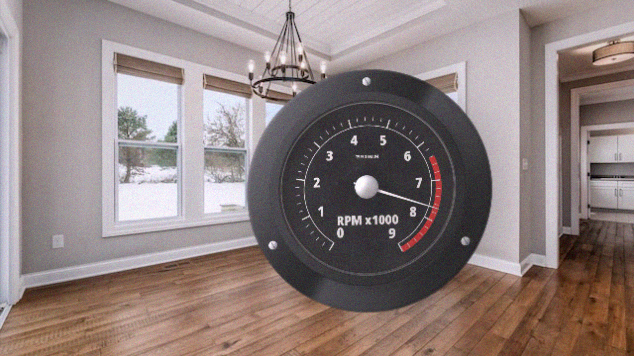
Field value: 7700 rpm
